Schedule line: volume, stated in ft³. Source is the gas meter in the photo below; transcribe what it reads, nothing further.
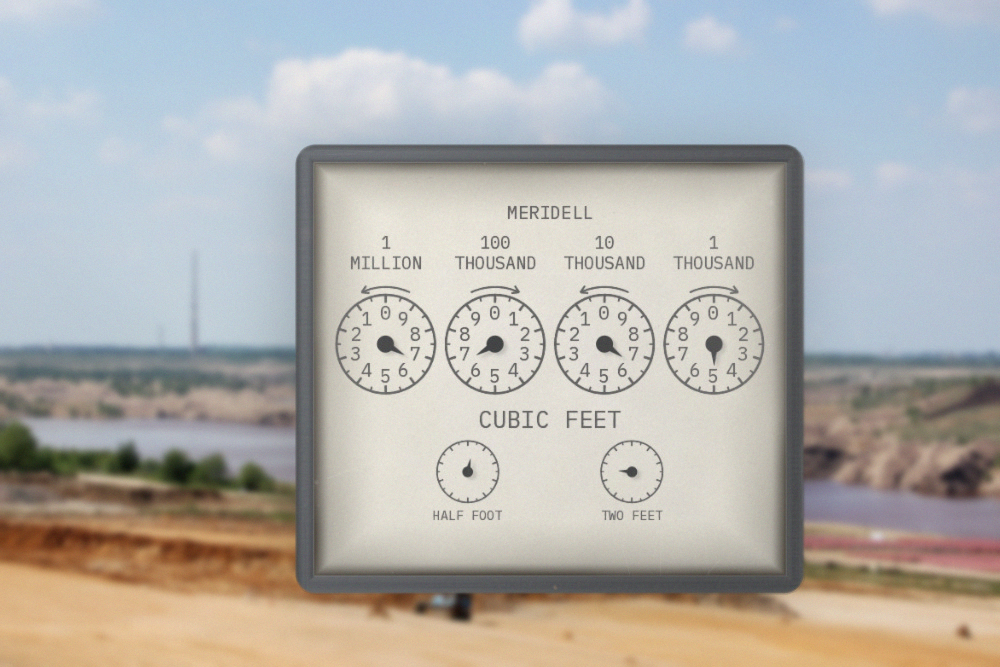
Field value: 666500 ft³
